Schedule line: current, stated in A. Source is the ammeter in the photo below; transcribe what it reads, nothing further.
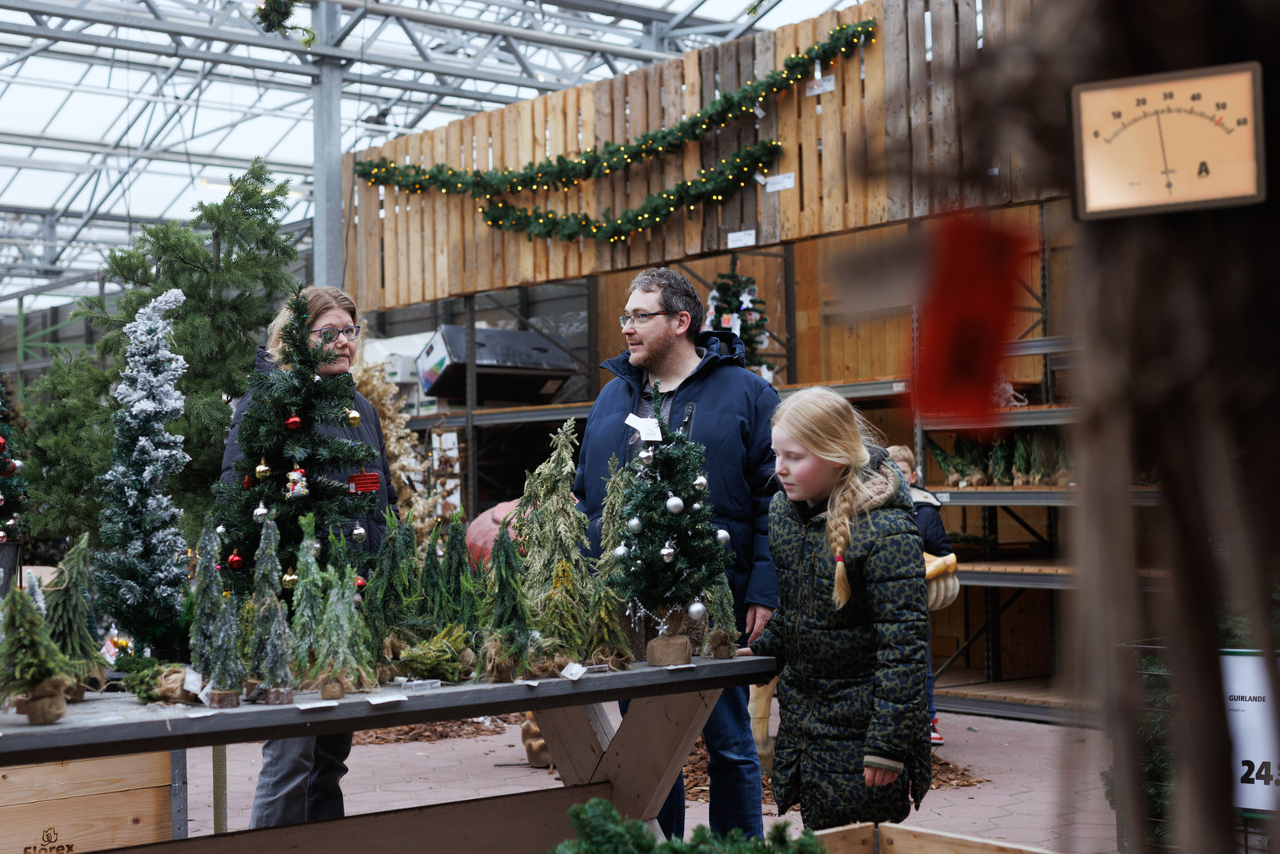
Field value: 25 A
